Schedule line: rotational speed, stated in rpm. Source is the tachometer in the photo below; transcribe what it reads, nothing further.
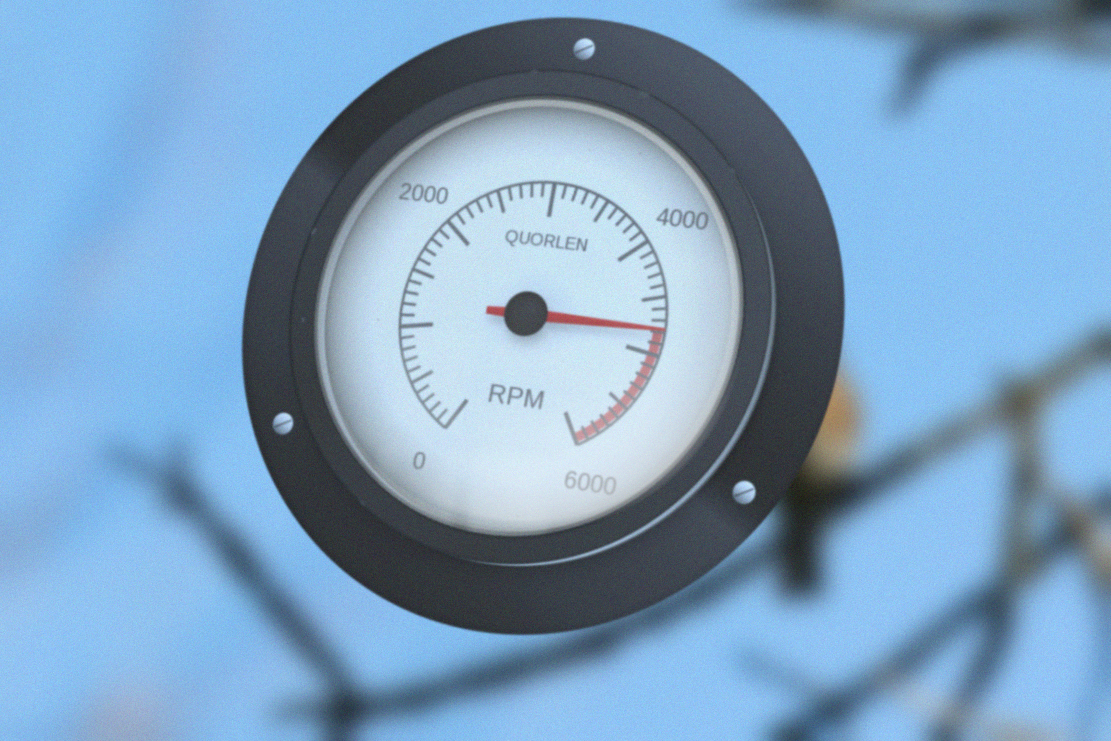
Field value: 4800 rpm
